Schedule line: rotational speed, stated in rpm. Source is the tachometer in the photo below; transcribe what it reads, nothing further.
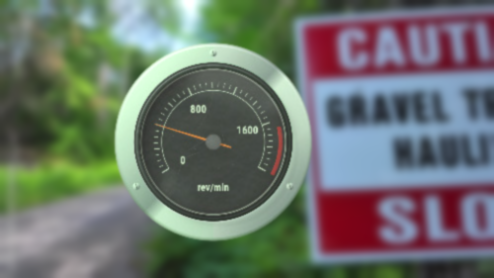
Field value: 400 rpm
